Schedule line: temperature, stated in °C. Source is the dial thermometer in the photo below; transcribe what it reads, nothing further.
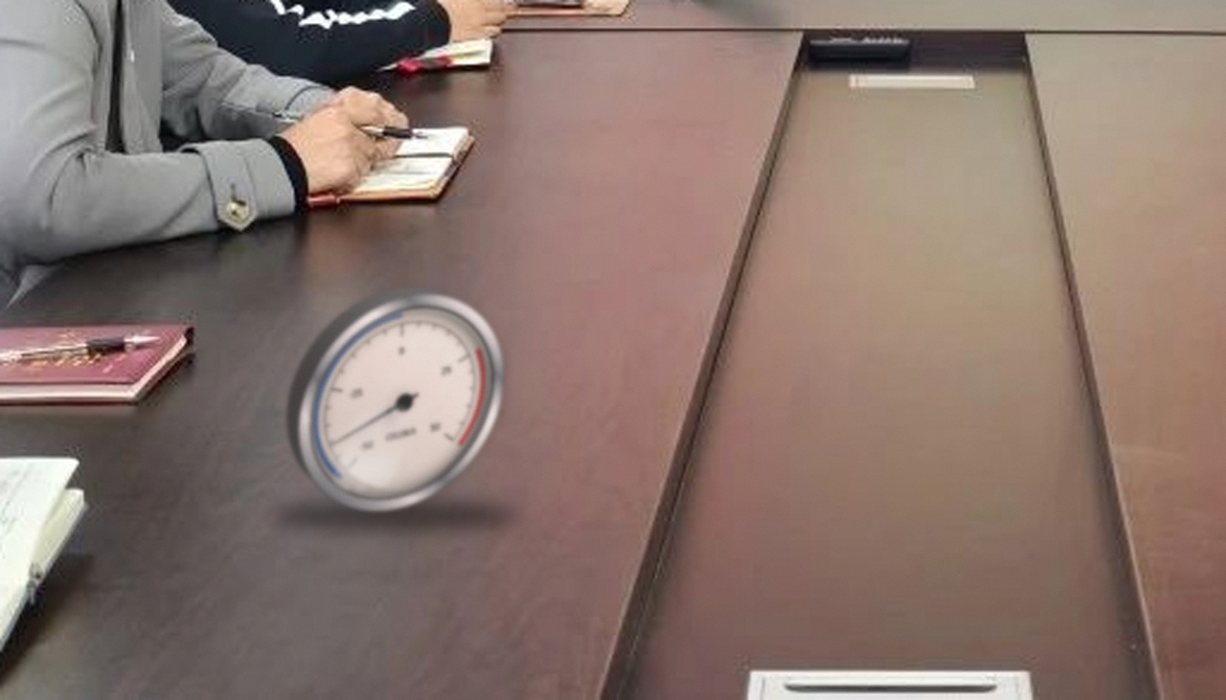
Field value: -40 °C
